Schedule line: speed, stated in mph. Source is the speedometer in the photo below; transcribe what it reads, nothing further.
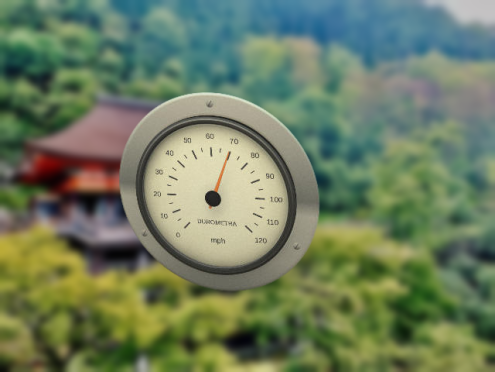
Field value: 70 mph
